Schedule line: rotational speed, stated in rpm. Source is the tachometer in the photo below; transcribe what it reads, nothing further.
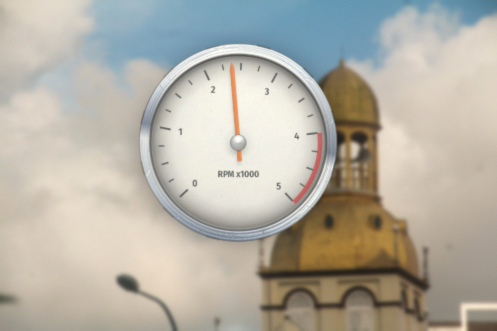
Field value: 2375 rpm
